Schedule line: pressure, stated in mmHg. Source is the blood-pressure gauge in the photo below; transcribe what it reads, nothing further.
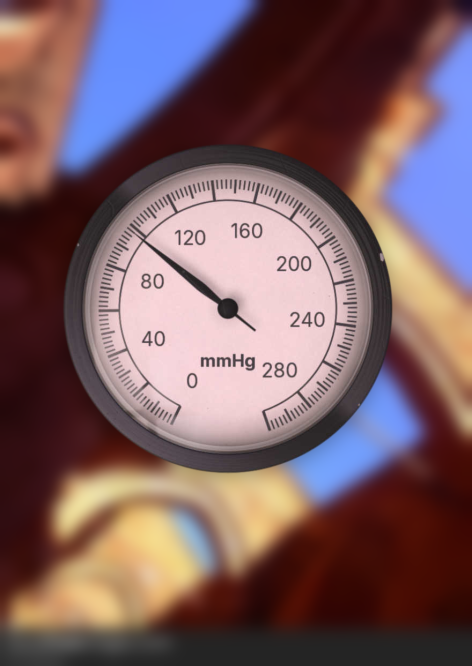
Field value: 98 mmHg
